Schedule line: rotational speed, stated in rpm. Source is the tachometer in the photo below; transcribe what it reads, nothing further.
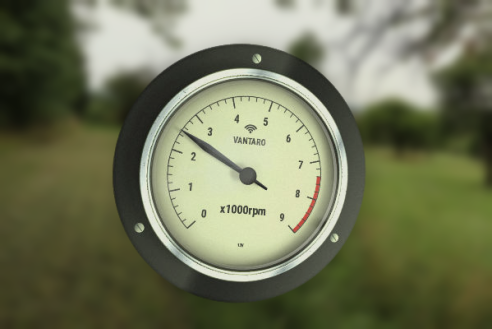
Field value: 2500 rpm
